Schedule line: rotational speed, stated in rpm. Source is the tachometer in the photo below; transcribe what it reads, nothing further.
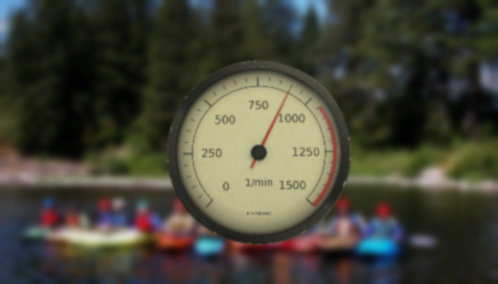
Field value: 900 rpm
